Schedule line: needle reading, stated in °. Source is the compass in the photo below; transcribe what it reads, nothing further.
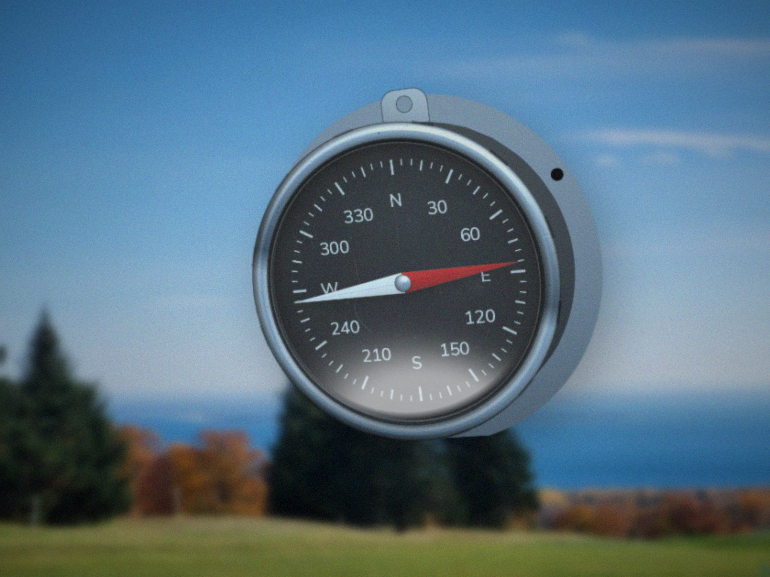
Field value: 85 °
